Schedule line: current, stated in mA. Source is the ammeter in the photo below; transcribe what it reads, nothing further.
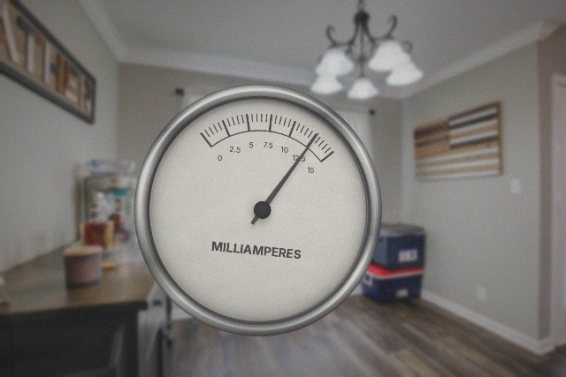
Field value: 12.5 mA
